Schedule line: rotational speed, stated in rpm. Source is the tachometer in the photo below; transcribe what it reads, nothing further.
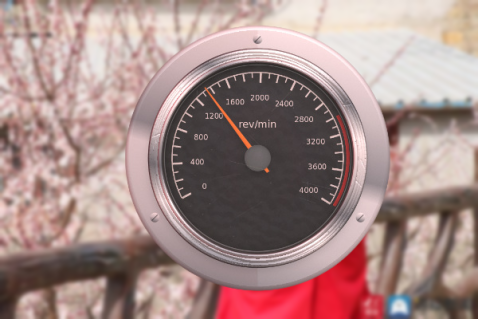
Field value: 1350 rpm
